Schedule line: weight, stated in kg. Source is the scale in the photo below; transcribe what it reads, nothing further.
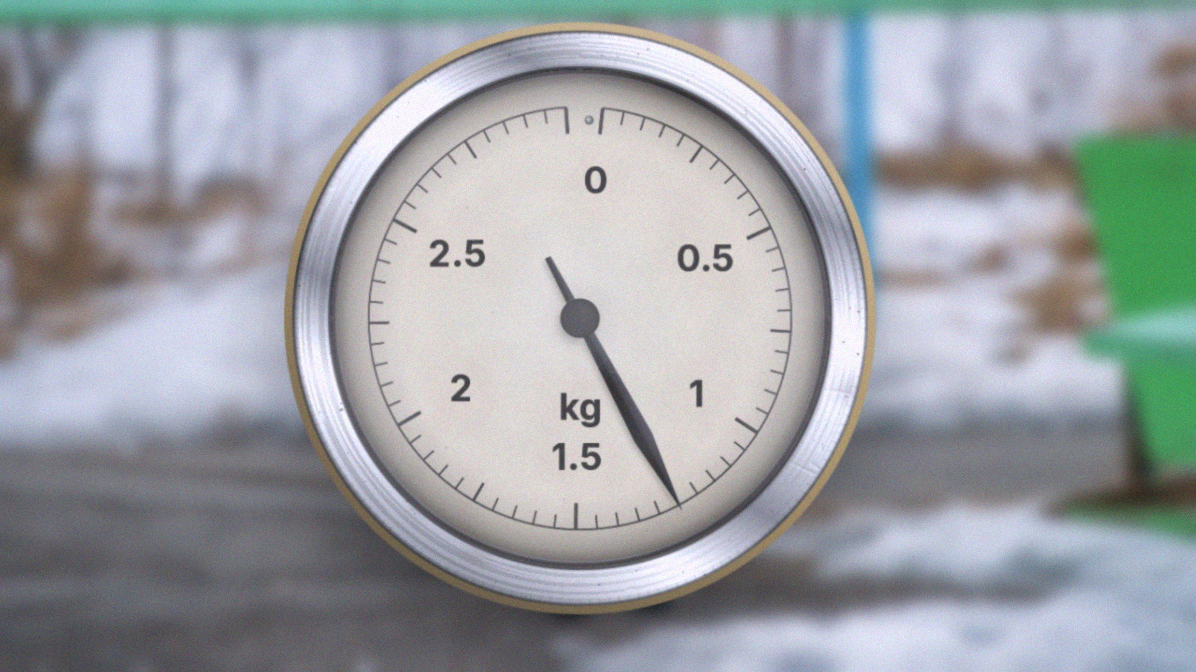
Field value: 1.25 kg
